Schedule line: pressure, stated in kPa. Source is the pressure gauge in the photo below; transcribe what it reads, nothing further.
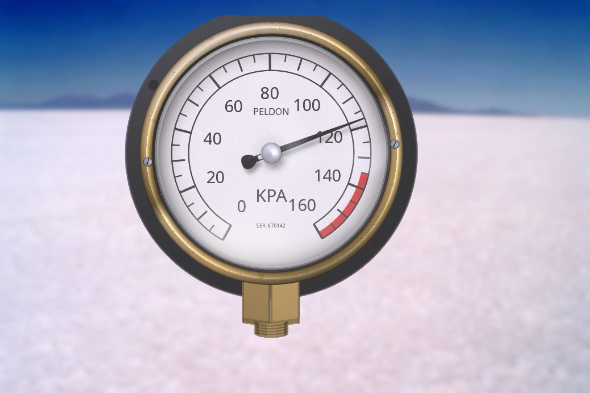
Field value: 117.5 kPa
